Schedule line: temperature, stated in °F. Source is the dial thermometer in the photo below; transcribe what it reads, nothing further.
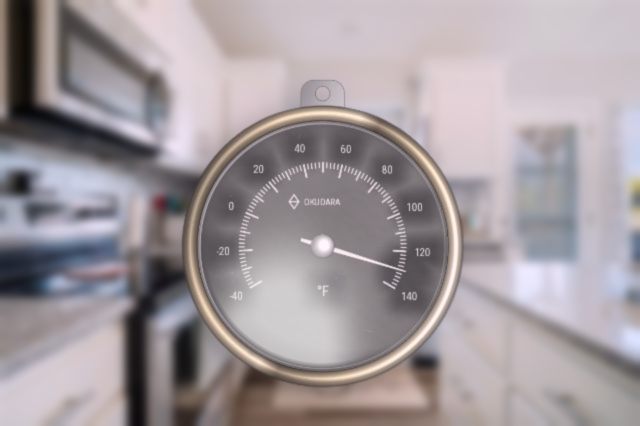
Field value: 130 °F
